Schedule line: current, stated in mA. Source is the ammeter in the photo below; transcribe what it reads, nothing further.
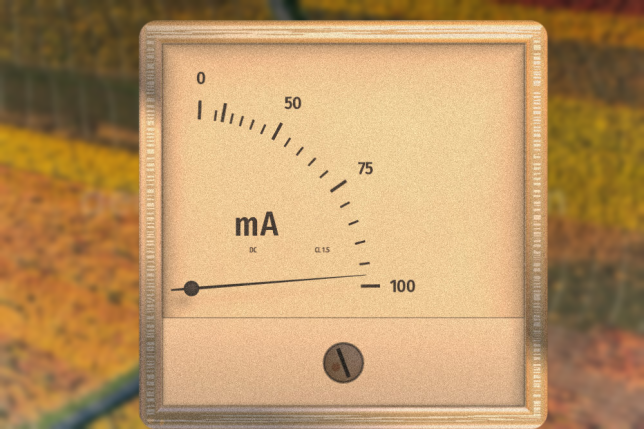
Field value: 97.5 mA
